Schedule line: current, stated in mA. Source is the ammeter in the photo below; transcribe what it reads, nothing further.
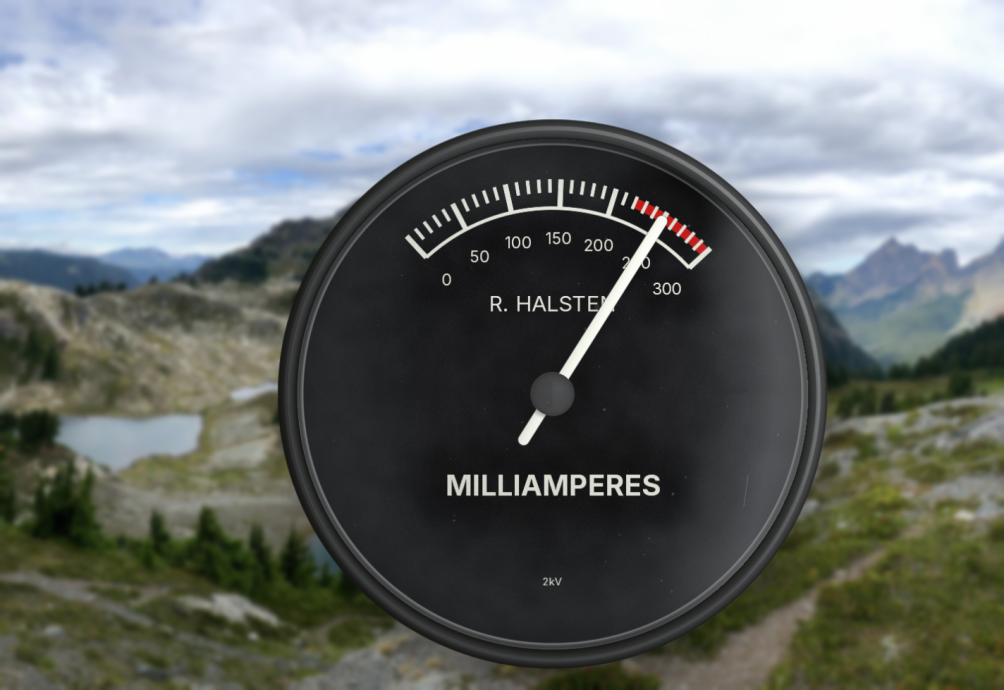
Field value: 250 mA
